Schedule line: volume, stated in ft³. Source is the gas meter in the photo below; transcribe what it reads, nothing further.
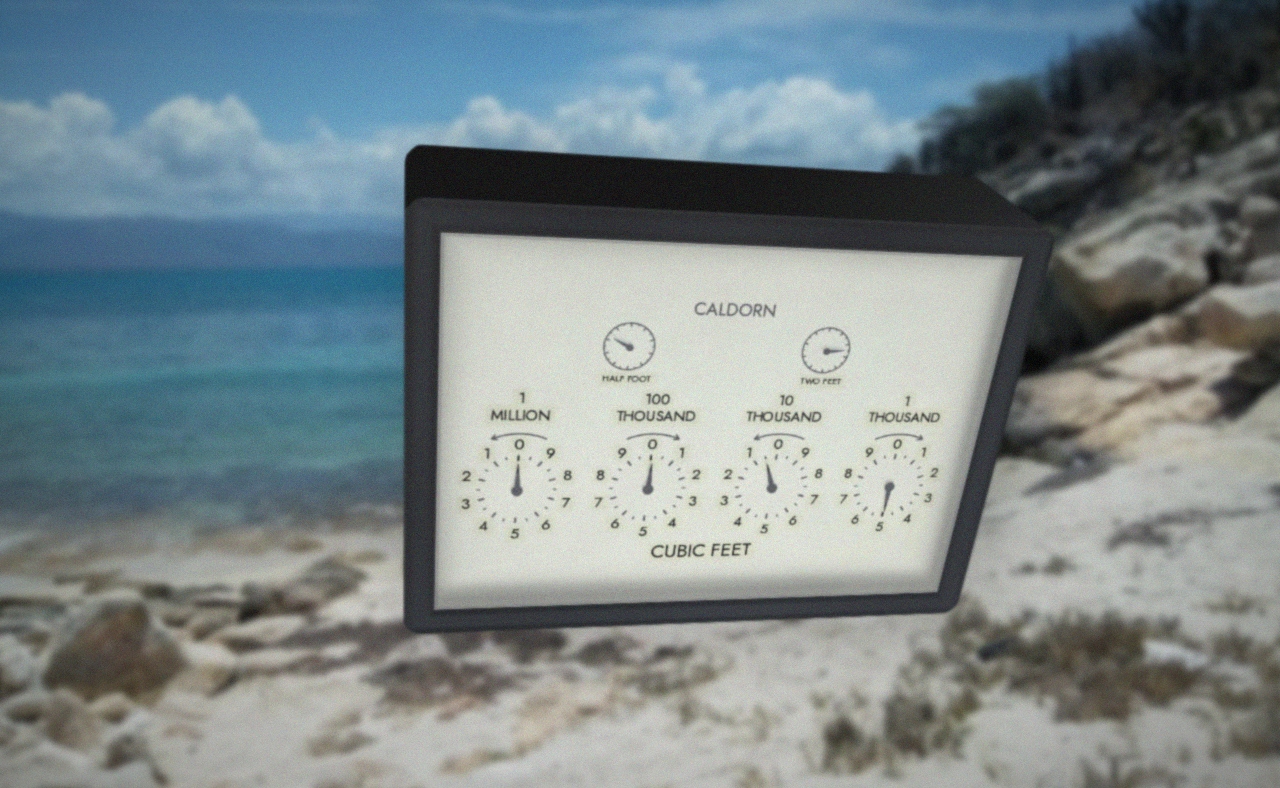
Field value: 500 ft³
